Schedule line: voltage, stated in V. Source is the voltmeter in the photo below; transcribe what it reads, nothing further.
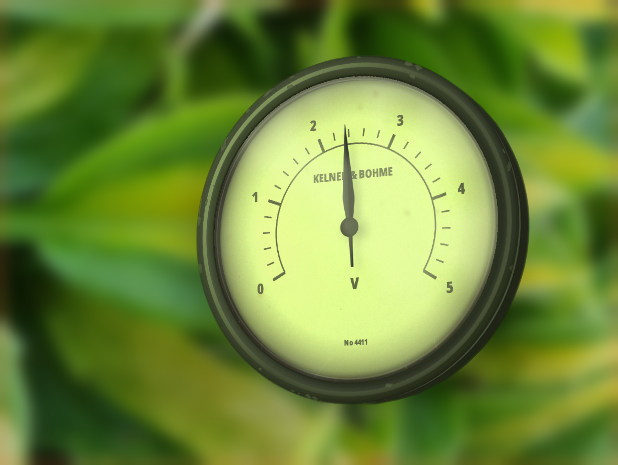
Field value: 2.4 V
